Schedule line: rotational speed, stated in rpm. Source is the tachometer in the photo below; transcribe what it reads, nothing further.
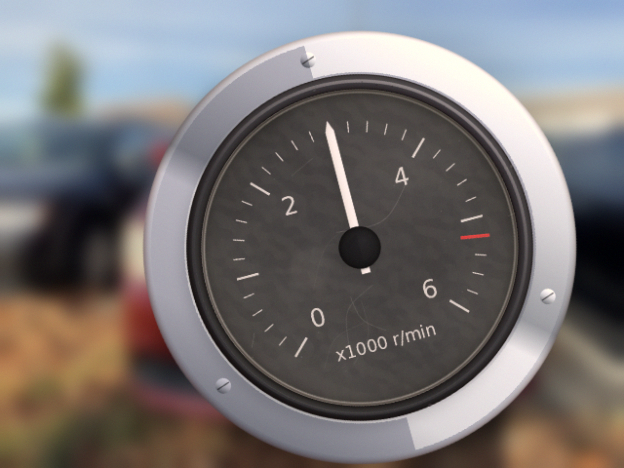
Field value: 3000 rpm
